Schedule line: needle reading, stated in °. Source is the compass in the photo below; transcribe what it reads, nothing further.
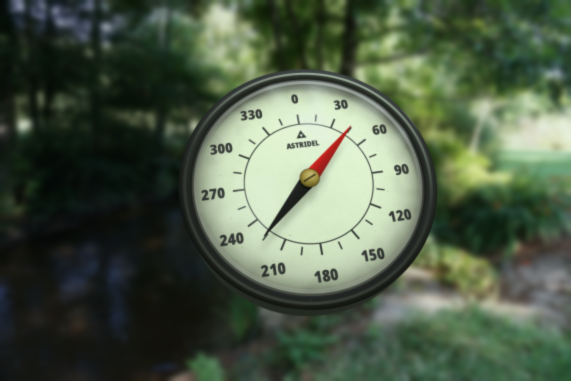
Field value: 45 °
